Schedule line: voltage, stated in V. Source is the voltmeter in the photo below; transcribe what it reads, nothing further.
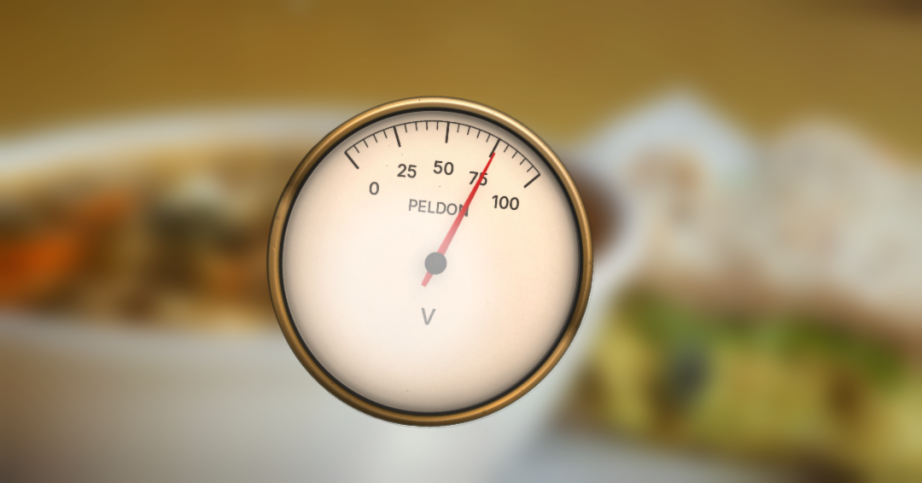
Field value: 75 V
